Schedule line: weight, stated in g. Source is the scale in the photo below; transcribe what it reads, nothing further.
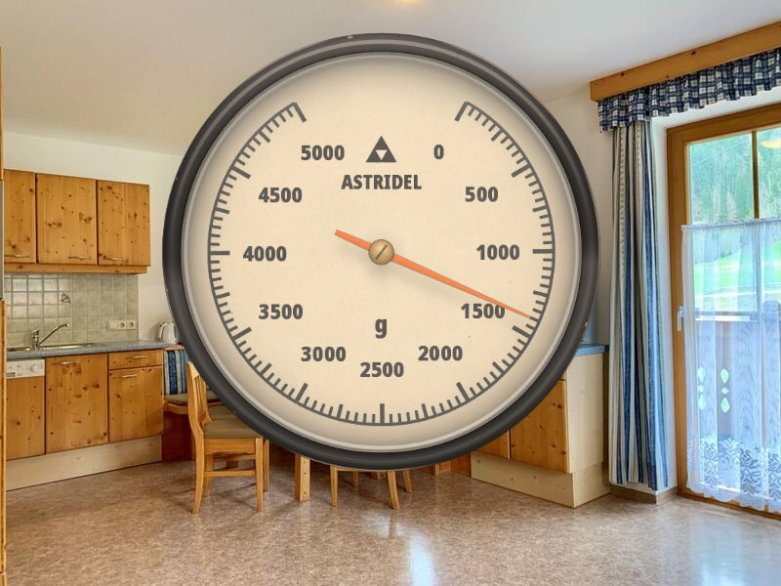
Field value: 1400 g
